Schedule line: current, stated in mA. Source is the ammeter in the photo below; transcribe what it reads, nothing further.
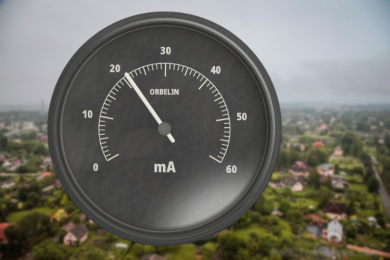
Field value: 21 mA
